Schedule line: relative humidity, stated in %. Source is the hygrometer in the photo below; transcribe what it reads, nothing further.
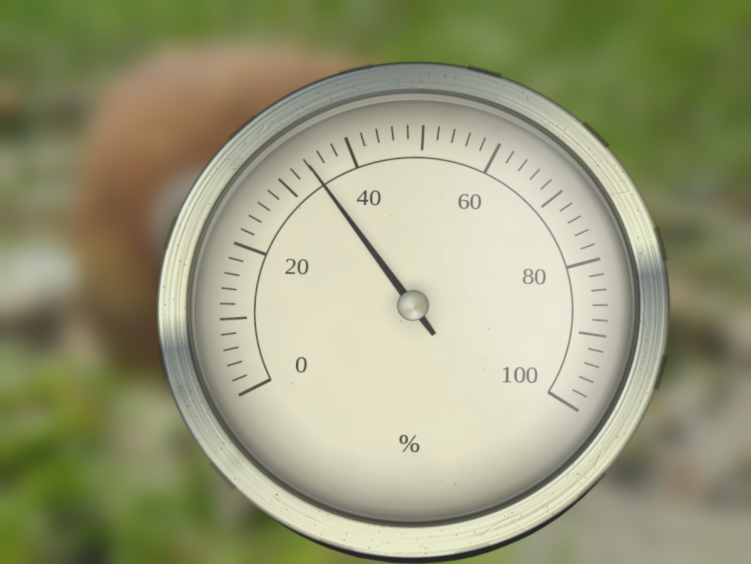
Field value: 34 %
